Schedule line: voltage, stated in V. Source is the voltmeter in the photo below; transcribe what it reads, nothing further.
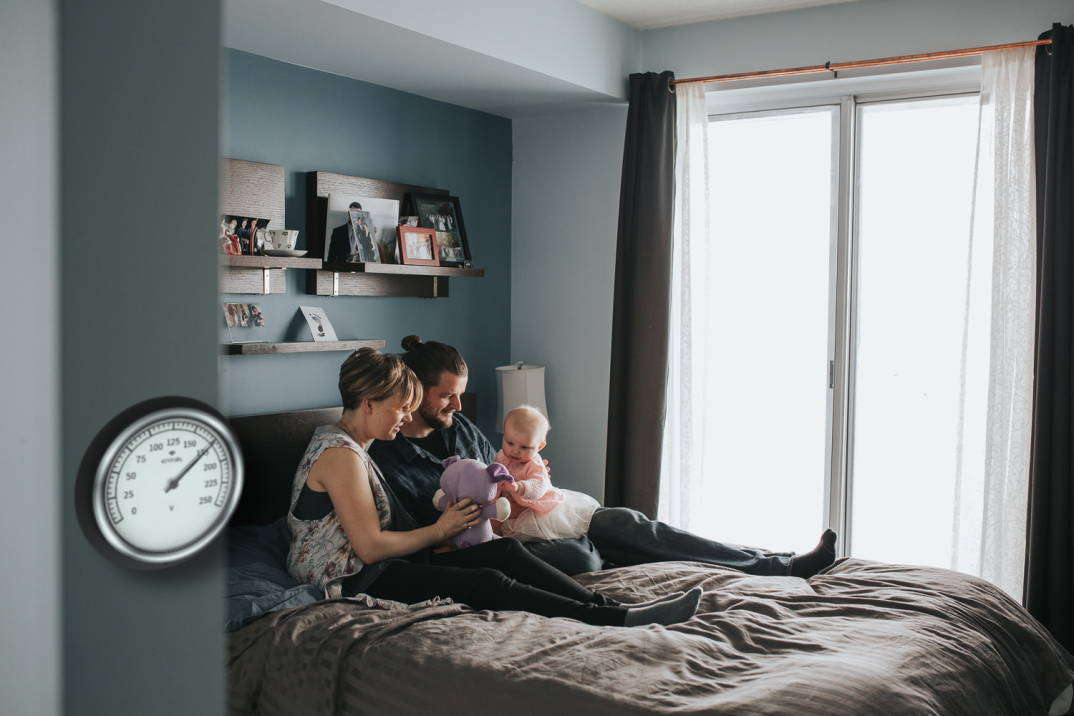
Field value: 175 V
